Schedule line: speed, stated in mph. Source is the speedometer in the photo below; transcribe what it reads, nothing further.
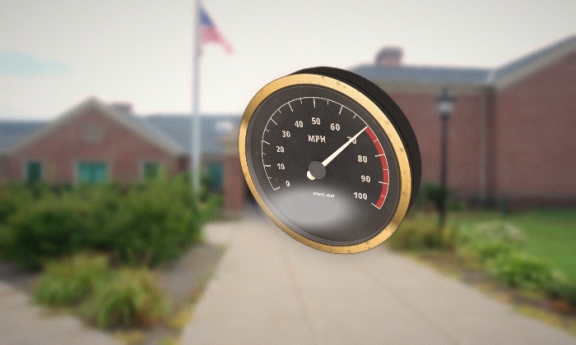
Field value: 70 mph
